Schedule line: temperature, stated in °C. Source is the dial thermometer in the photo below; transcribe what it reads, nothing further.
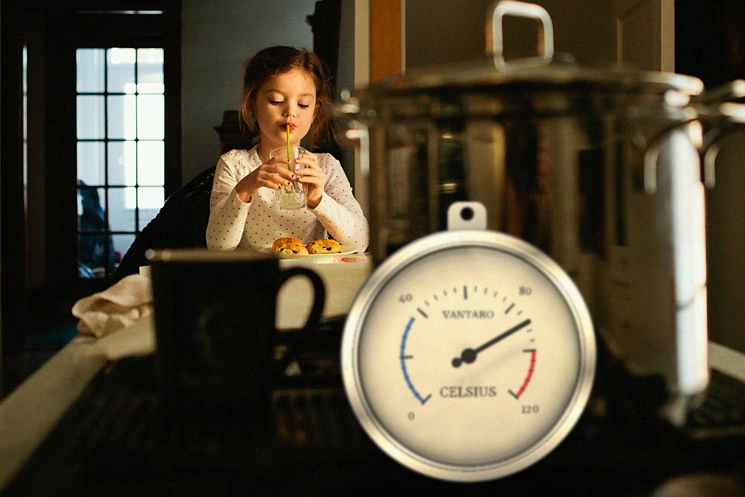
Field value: 88 °C
